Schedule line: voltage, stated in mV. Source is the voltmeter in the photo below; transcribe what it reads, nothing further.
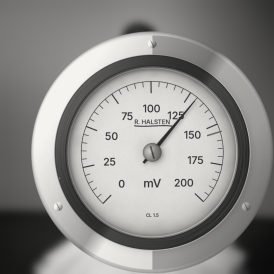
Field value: 130 mV
